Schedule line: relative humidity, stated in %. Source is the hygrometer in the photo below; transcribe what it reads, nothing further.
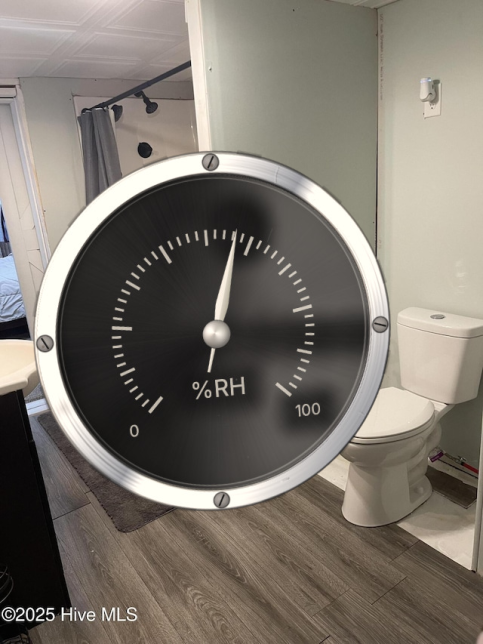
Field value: 56 %
